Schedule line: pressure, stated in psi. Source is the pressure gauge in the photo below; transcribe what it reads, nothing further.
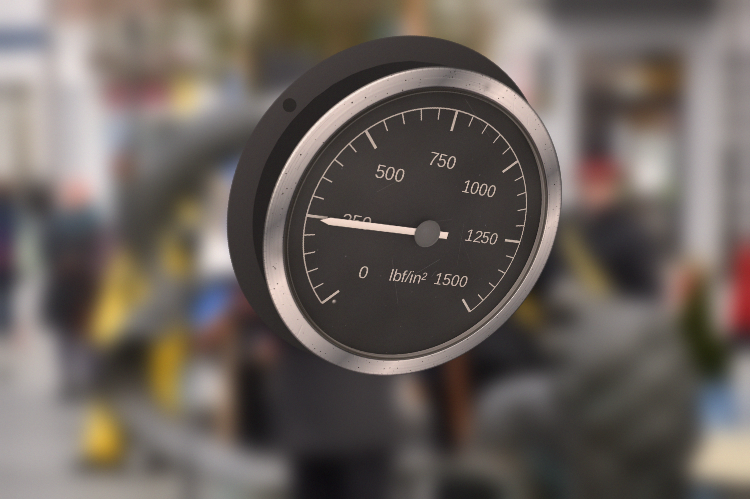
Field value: 250 psi
